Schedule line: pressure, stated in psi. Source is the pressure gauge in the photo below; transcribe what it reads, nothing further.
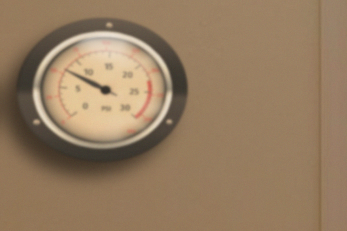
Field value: 8 psi
